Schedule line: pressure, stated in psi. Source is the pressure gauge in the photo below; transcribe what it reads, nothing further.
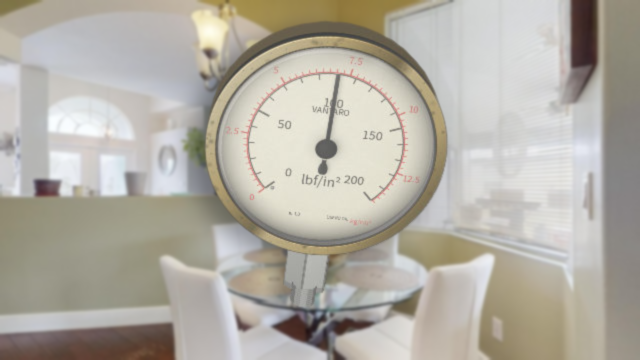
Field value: 100 psi
